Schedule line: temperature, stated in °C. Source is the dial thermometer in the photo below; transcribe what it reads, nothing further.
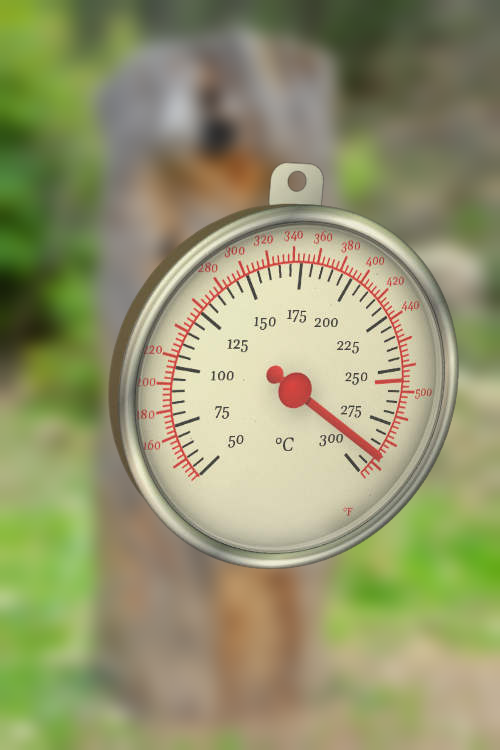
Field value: 290 °C
